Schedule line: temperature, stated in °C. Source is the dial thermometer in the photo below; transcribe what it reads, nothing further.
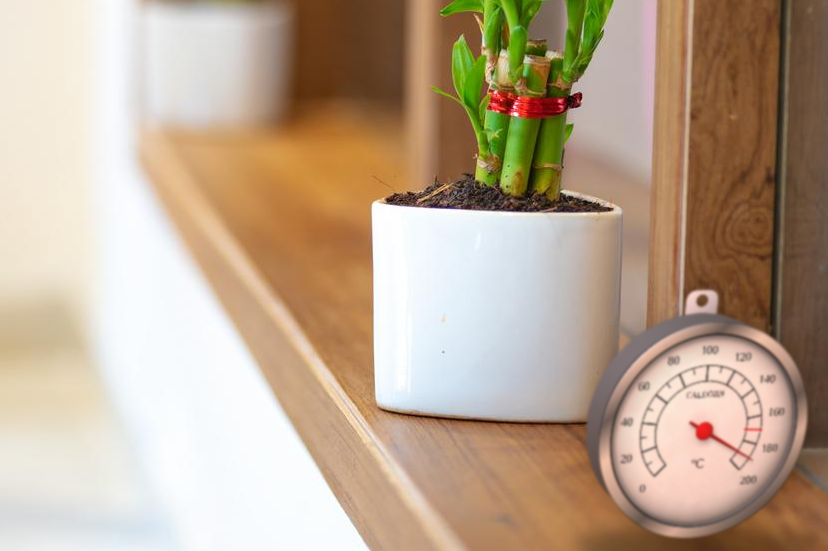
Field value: 190 °C
